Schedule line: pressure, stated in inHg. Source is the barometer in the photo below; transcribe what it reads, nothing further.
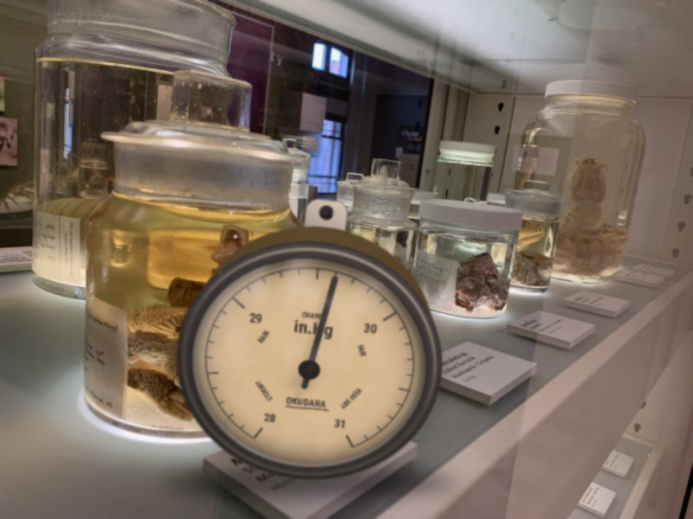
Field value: 29.6 inHg
